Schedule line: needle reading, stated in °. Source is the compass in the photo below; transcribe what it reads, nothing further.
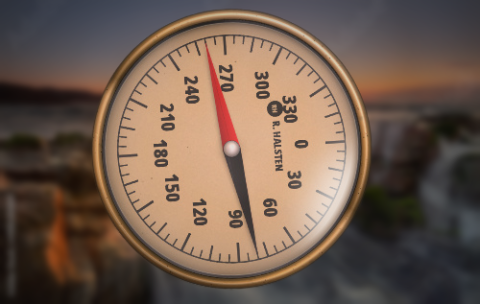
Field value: 260 °
